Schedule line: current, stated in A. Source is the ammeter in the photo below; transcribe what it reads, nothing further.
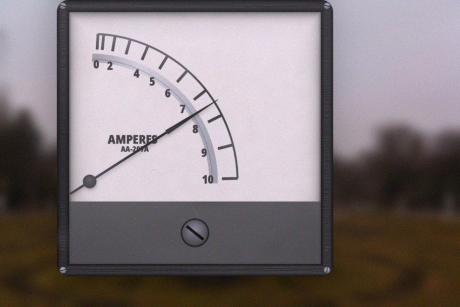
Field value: 7.5 A
